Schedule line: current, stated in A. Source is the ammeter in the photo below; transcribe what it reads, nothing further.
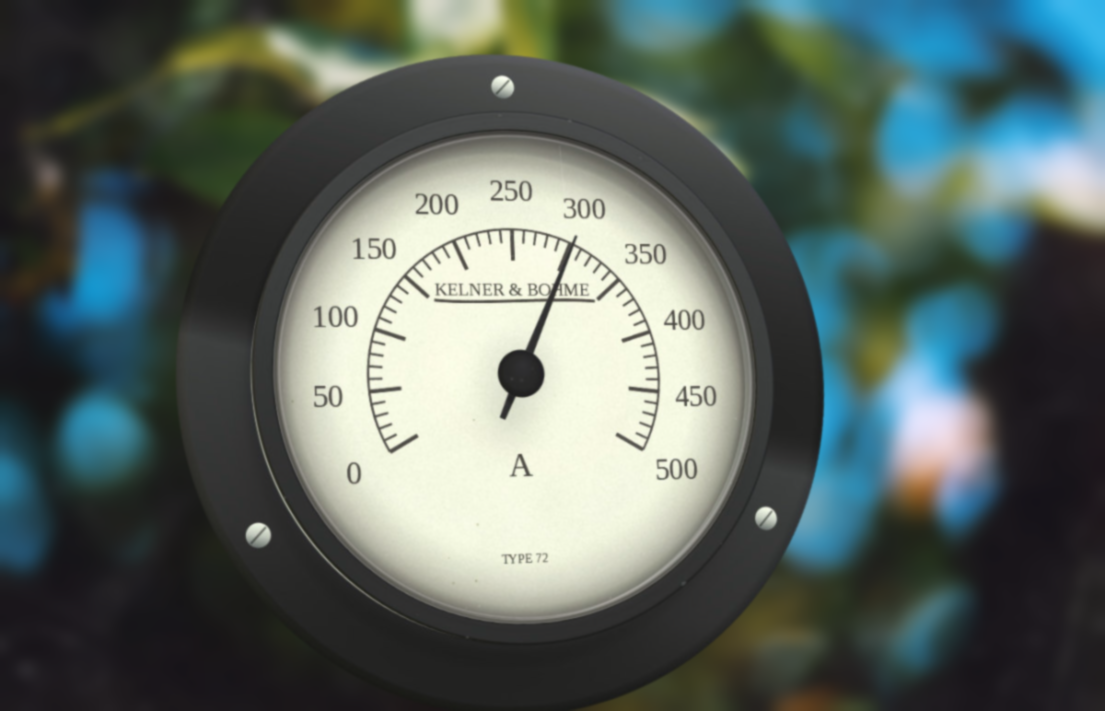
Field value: 300 A
